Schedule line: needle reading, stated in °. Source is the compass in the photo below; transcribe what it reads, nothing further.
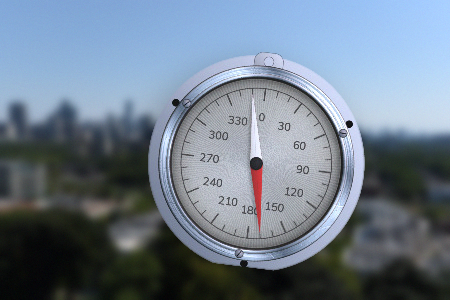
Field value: 170 °
